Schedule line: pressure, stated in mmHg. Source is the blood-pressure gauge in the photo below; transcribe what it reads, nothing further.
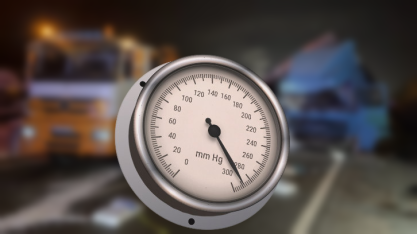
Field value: 290 mmHg
